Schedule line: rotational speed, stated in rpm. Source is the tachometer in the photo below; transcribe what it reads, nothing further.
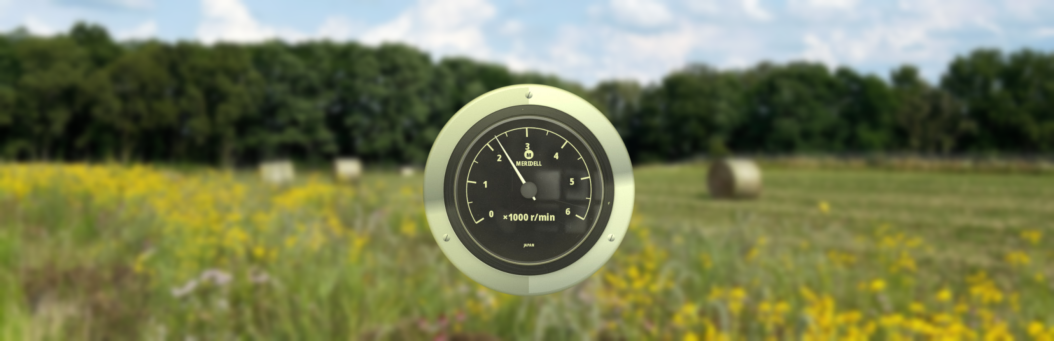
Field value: 2250 rpm
